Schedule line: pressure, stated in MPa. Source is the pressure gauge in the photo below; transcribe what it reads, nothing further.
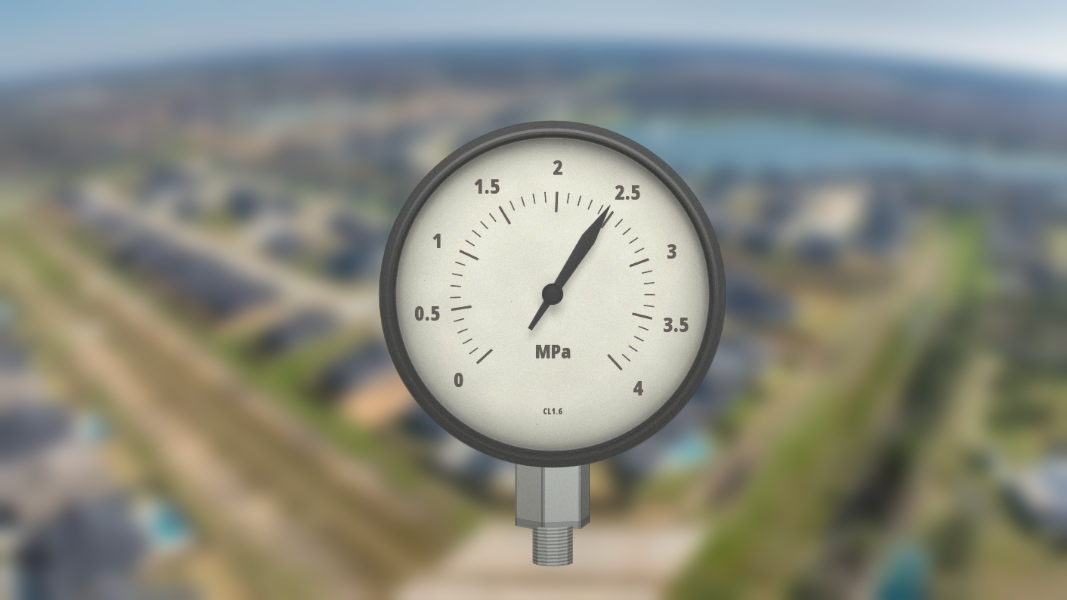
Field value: 2.45 MPa
